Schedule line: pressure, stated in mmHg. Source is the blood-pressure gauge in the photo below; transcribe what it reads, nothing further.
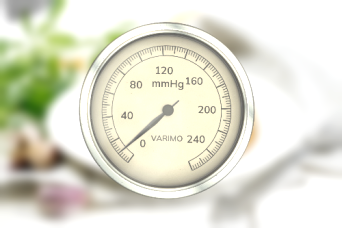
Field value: 10 mmHg
